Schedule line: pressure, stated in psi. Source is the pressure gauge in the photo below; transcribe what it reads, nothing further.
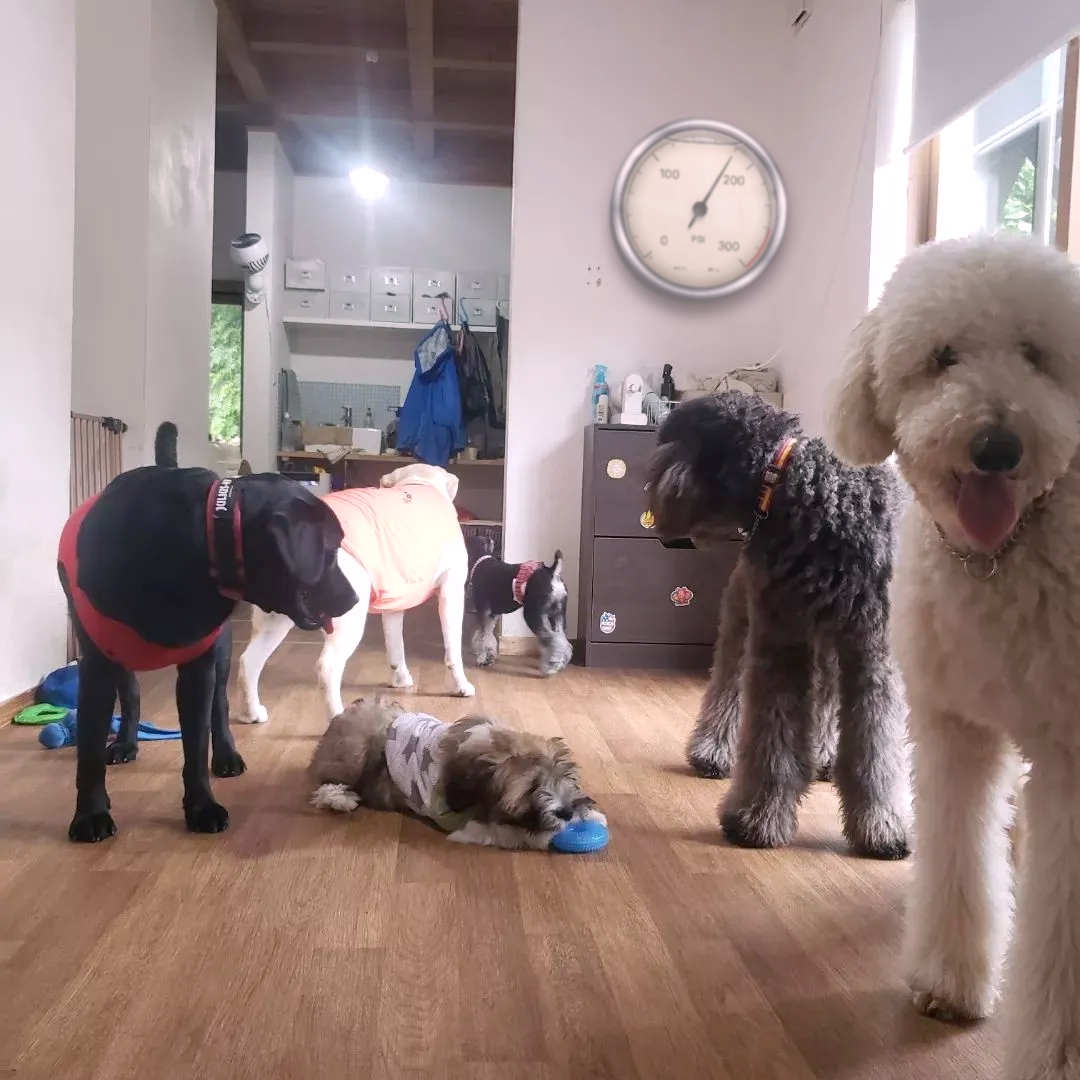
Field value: 180 psi
